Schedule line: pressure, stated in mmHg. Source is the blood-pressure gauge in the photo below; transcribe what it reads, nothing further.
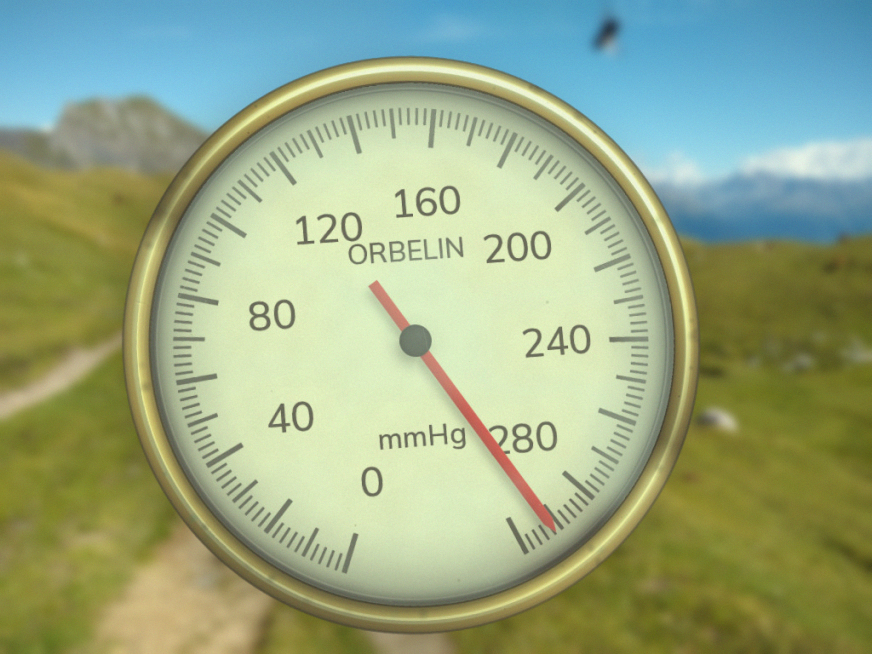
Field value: 292 mmHg
